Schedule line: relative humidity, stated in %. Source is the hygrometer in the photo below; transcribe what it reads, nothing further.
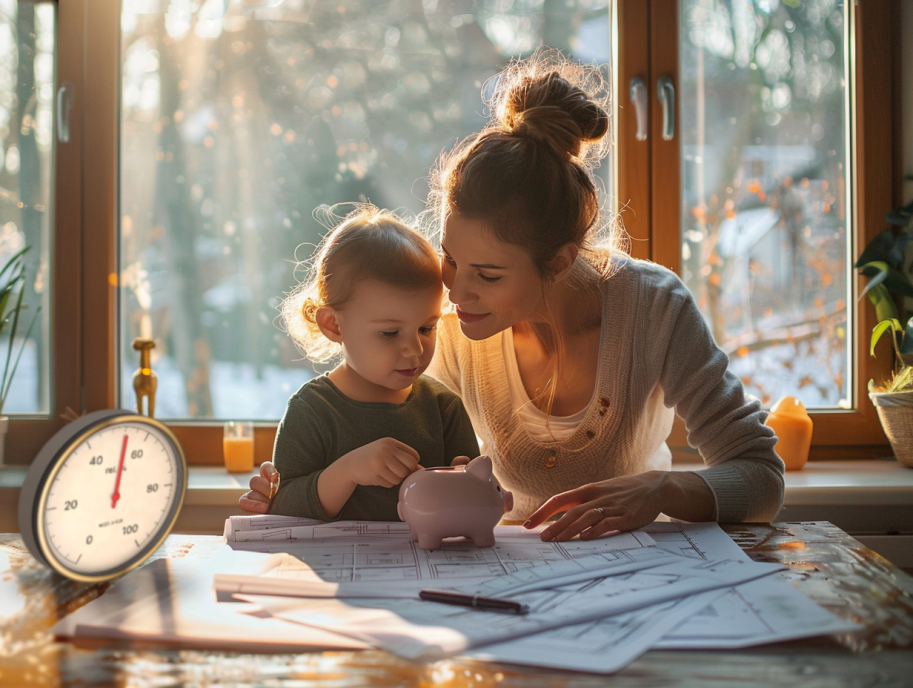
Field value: 52 %
